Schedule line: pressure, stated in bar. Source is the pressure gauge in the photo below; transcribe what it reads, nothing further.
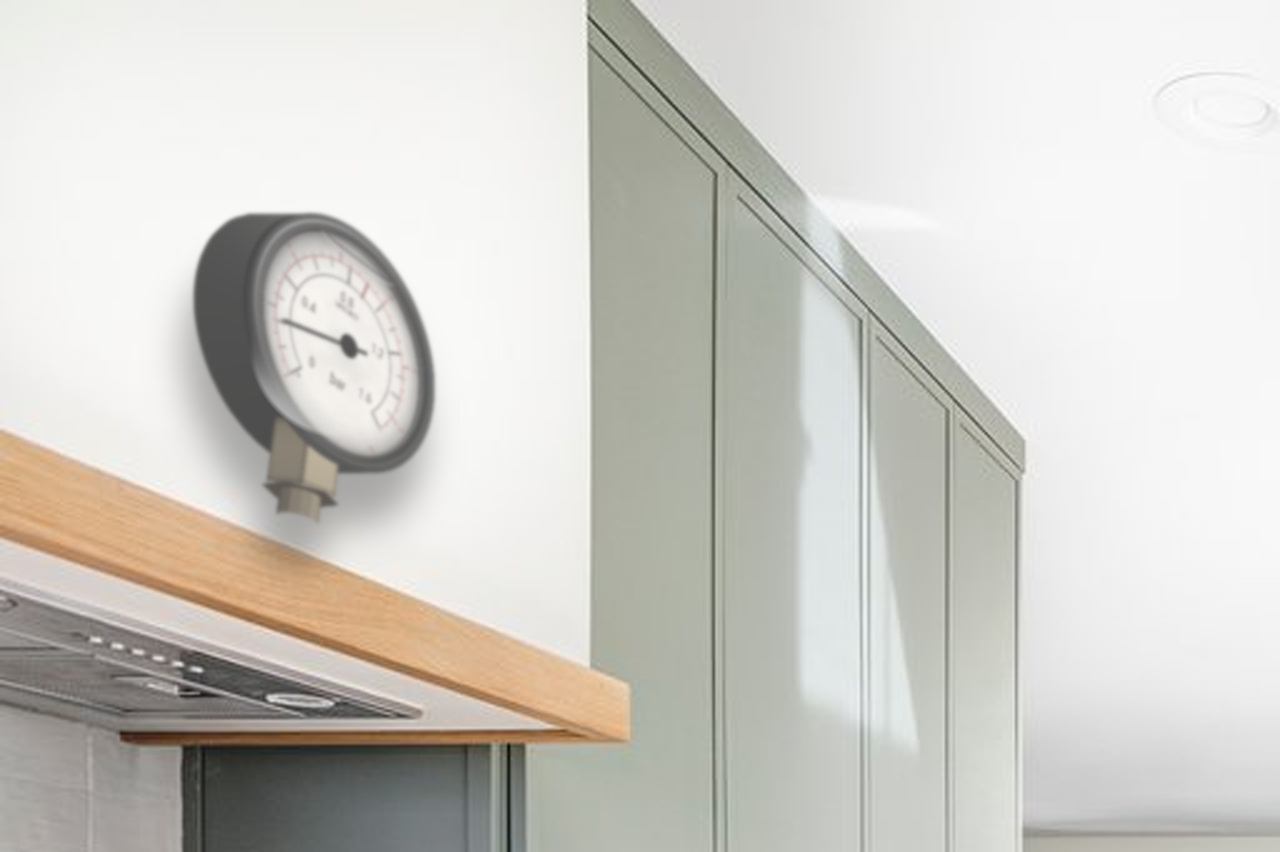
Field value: 0.2 bar
